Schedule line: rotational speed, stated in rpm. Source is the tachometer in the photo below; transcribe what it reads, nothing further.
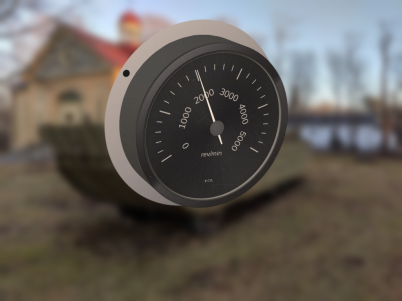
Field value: 2000 rpm
